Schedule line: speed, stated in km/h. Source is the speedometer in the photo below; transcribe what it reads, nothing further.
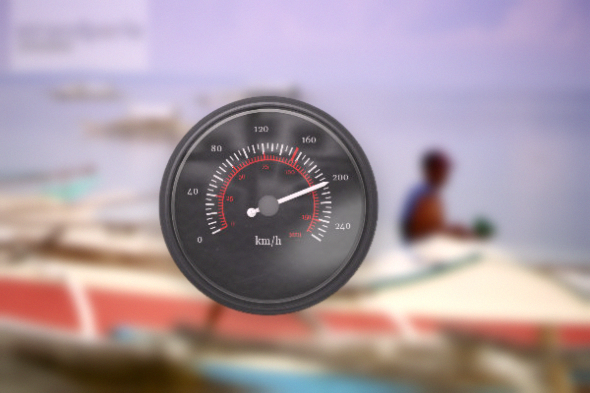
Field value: 200 km/h
